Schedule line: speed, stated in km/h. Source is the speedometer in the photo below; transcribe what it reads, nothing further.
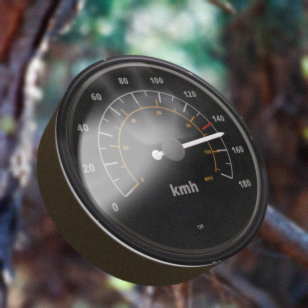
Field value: 150 km/h
